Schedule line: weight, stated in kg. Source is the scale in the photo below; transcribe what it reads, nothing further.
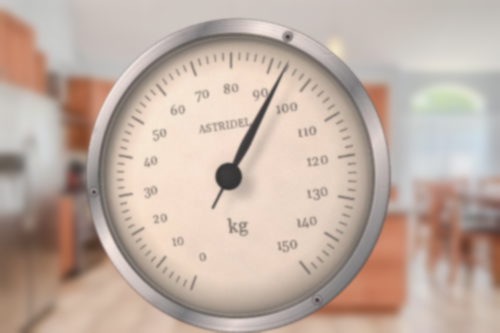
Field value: 94 kg
